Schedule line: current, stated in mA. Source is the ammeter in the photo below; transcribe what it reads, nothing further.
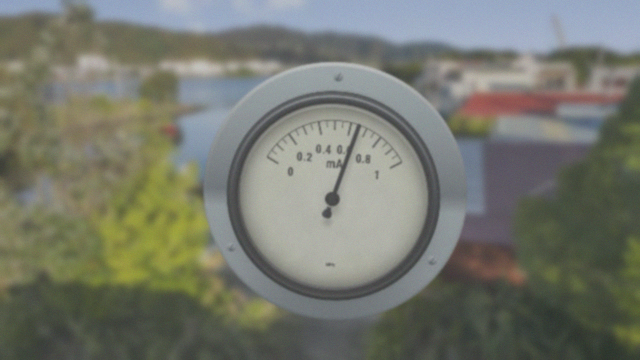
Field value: 0.65 mA
